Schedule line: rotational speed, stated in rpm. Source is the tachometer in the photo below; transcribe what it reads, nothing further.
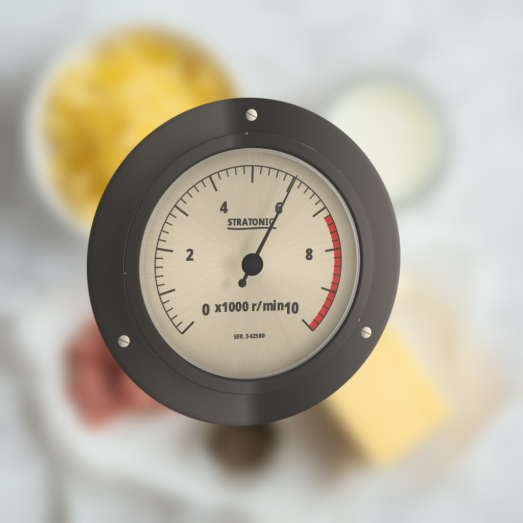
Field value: 6000 rpm
